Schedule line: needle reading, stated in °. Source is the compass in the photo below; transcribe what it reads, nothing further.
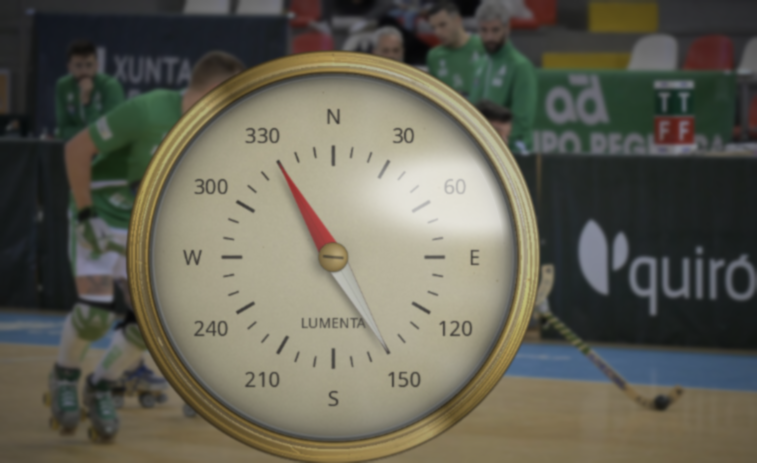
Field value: 330 °
